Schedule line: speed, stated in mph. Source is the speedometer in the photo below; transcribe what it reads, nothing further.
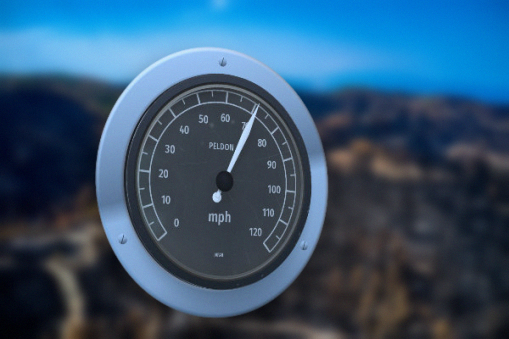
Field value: 70 mph
